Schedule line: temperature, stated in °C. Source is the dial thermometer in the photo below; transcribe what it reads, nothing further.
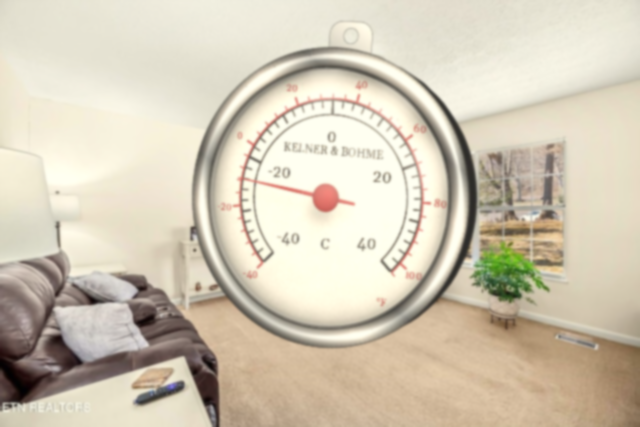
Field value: -24 °C
